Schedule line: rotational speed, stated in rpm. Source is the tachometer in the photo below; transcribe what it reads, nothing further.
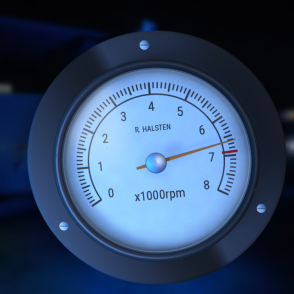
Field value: 6600 rpm
